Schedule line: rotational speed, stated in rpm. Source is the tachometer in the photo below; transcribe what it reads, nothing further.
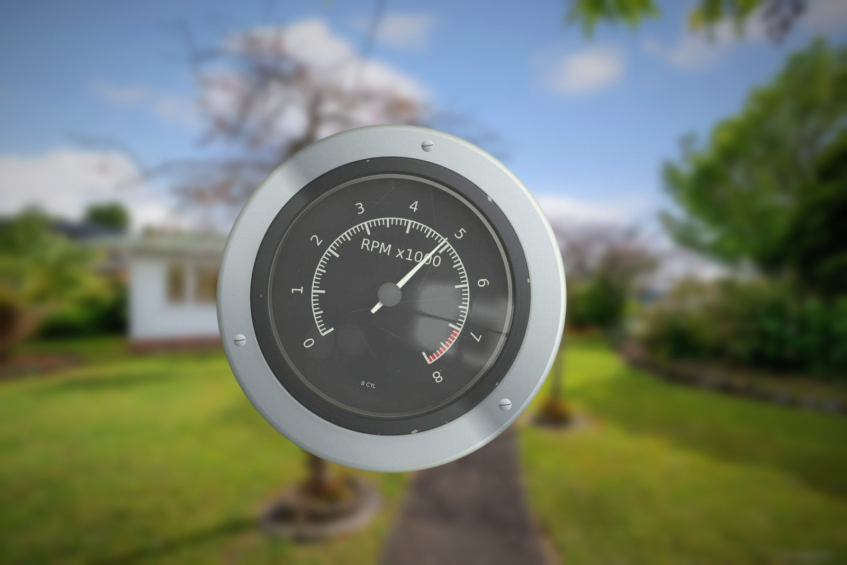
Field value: 4900 rpm
